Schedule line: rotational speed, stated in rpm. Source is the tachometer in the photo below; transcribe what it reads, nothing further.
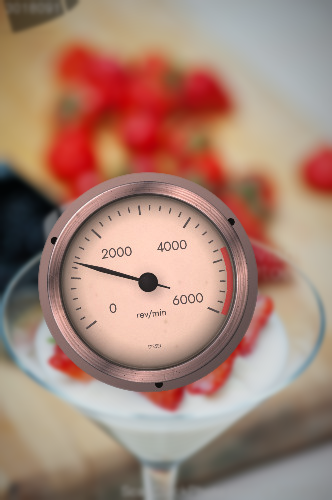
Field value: 1300 rpm
